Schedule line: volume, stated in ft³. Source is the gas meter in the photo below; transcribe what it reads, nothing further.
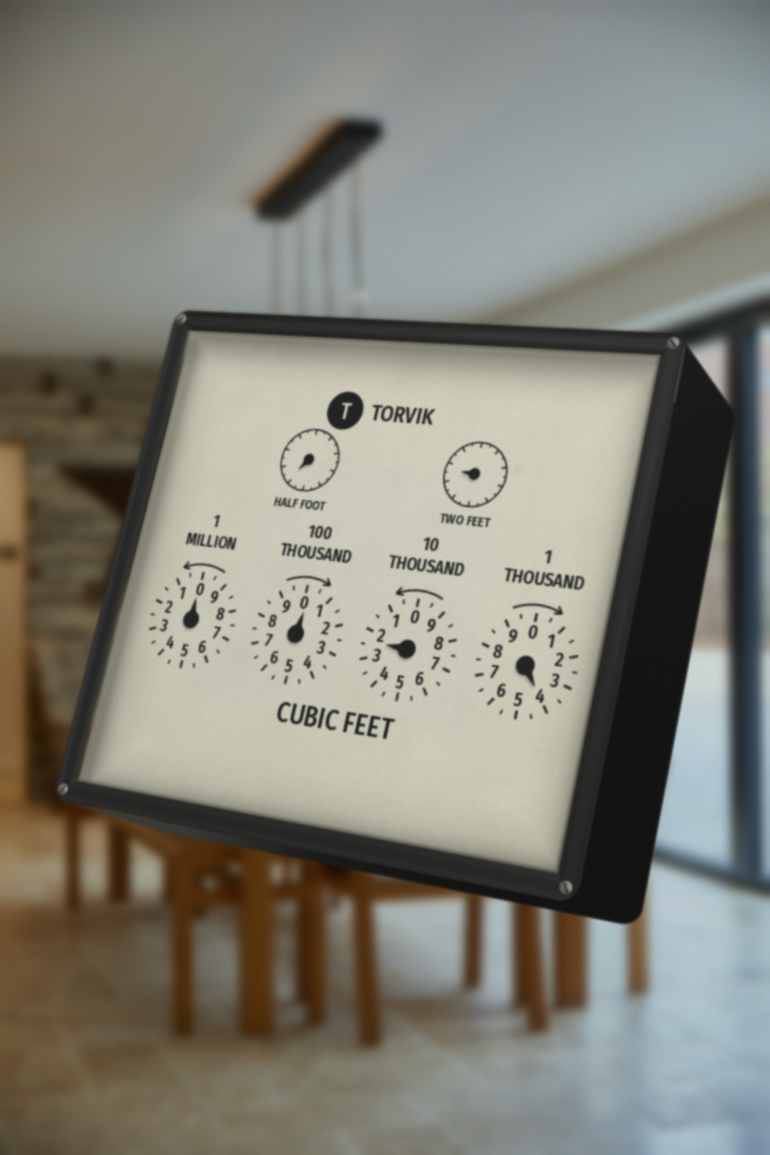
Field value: 2400 ft³
